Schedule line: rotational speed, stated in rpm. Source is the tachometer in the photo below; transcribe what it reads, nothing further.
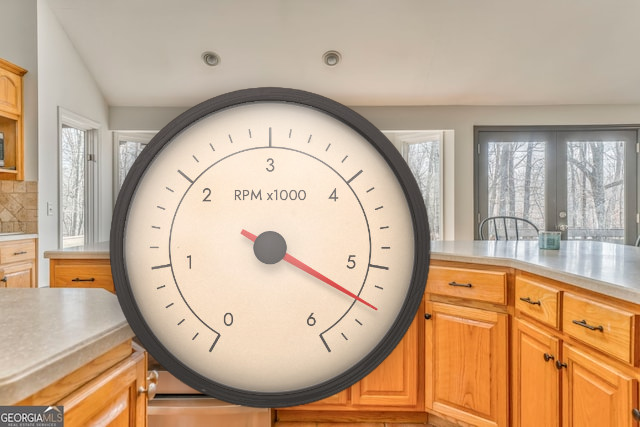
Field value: 5400 rpm
